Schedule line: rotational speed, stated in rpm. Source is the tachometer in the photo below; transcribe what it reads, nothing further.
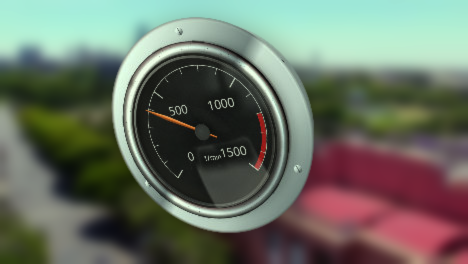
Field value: 400 rpm
